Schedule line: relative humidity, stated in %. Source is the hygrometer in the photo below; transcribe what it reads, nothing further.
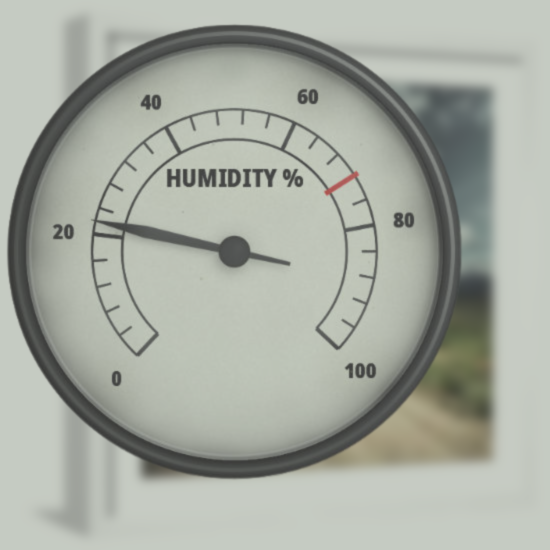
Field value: 22 %
